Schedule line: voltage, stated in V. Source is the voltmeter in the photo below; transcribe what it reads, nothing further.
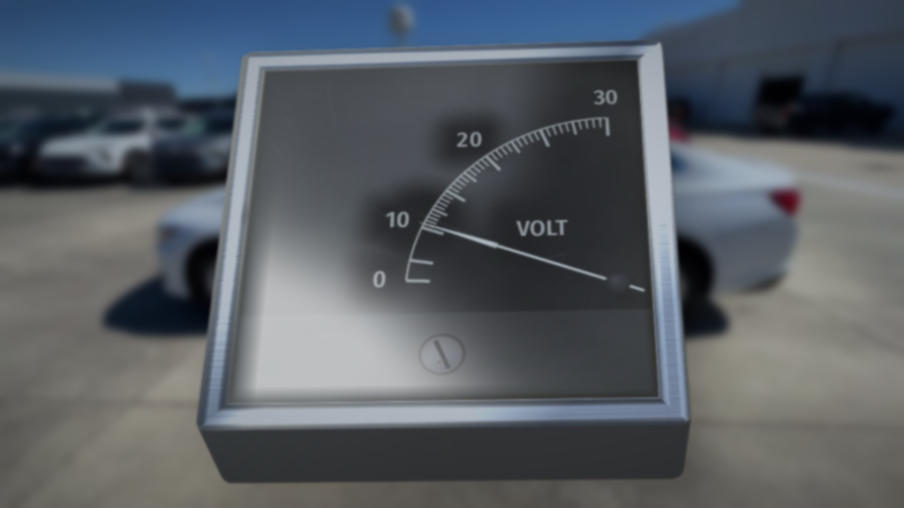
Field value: 10 V
